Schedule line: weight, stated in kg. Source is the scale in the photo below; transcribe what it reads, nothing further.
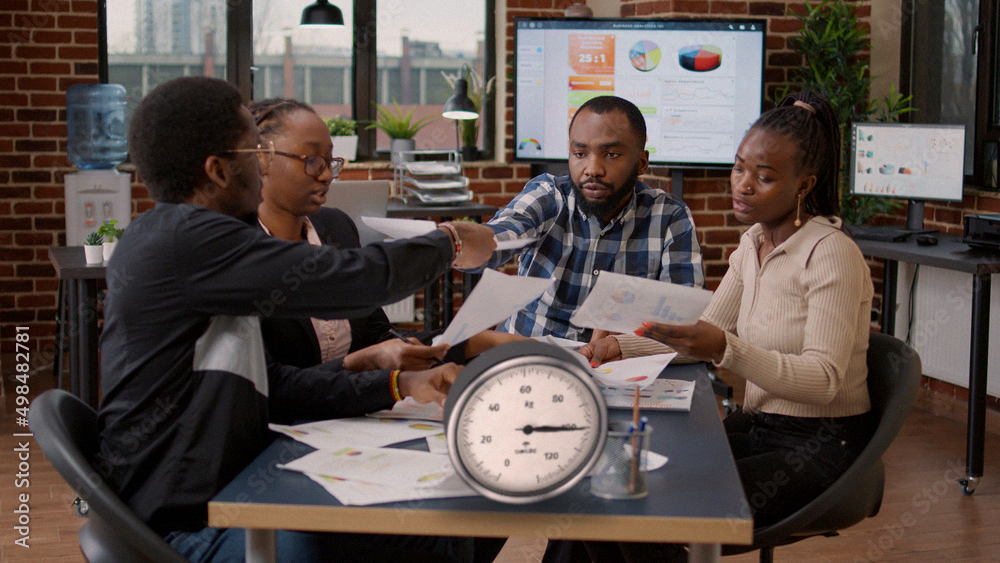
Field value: 100 kg
